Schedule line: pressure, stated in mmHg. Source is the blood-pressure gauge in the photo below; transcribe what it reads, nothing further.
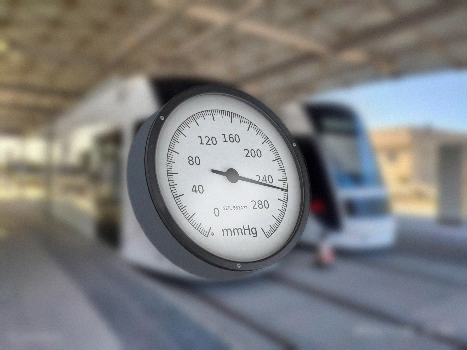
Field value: 250 mmHg
